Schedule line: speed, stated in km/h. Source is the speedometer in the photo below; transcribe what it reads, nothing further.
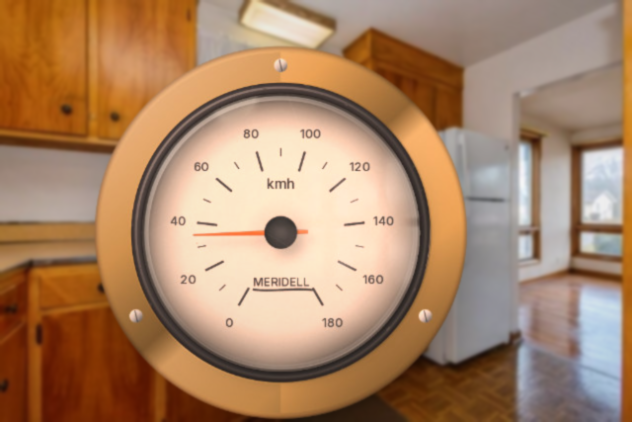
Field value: 35 km/h
